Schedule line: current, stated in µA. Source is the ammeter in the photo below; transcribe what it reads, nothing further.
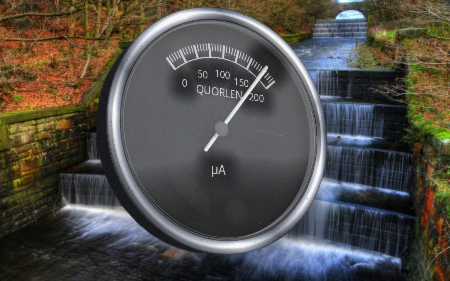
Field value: 175 µA
